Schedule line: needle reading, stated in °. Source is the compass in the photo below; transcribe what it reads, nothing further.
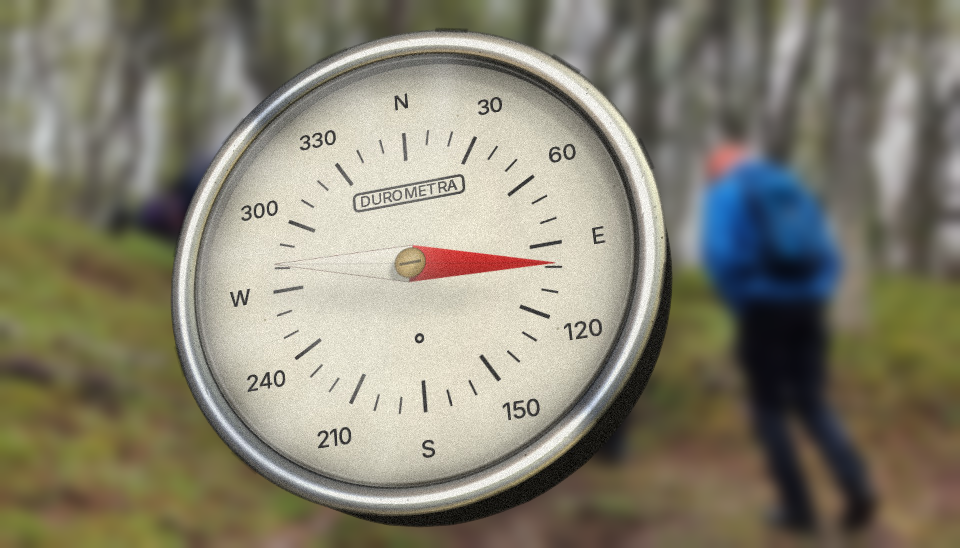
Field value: 100 °
